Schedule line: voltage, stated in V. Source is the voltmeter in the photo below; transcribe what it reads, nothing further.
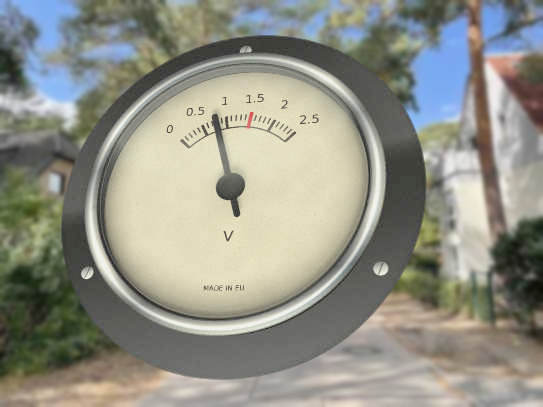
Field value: 0.8 V
